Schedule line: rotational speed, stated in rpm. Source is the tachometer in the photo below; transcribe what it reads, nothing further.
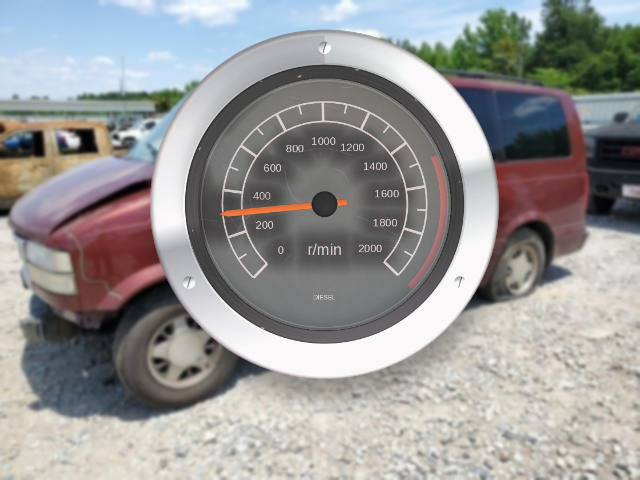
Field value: 300 rpm
